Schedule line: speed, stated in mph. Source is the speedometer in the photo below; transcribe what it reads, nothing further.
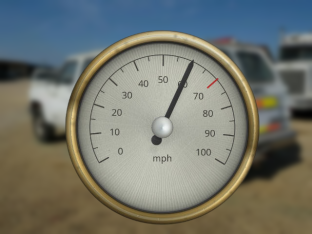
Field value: 60 mph
